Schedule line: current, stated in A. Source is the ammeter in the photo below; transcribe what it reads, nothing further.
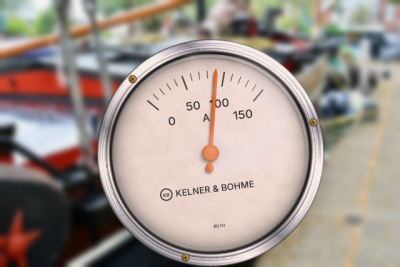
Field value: 90 A
